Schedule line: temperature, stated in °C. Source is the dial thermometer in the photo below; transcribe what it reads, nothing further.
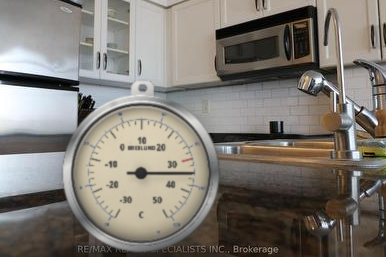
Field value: 34 °C
